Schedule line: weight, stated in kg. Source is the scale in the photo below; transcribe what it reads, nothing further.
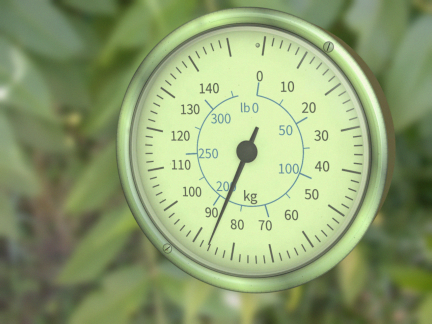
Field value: 86 kg
